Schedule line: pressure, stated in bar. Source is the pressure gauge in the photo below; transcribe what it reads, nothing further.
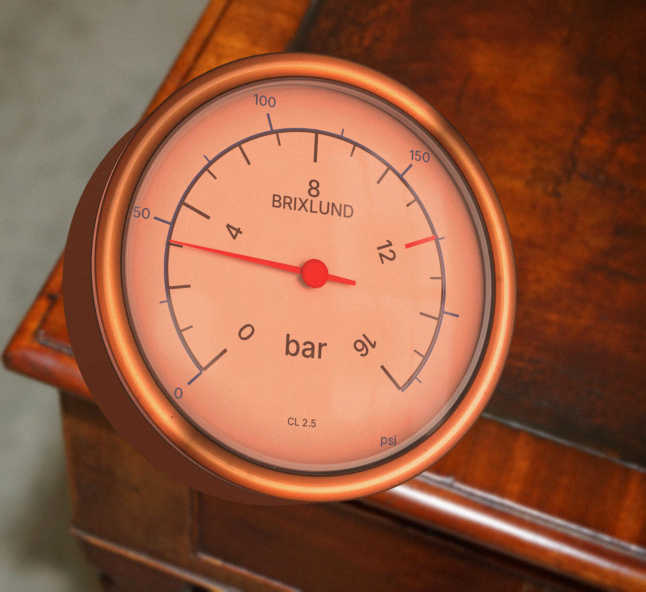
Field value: 3 bar
